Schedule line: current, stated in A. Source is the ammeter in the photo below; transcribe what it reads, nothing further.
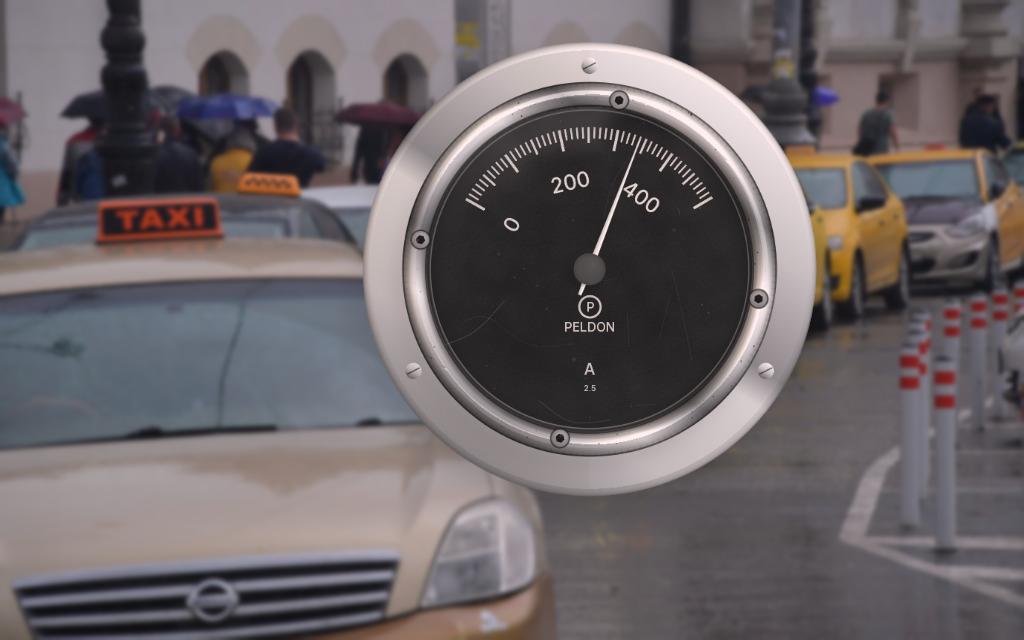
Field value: 340 A
